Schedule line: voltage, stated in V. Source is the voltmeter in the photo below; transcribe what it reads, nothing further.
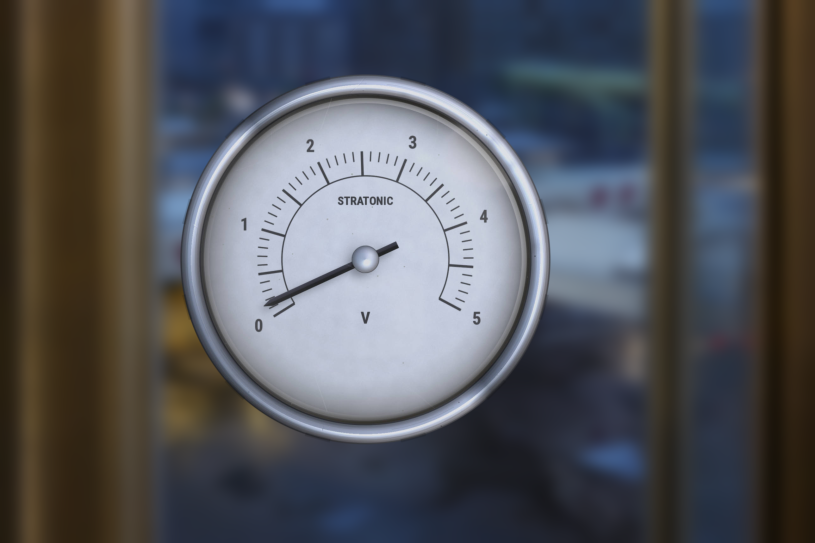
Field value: 0.15 V
